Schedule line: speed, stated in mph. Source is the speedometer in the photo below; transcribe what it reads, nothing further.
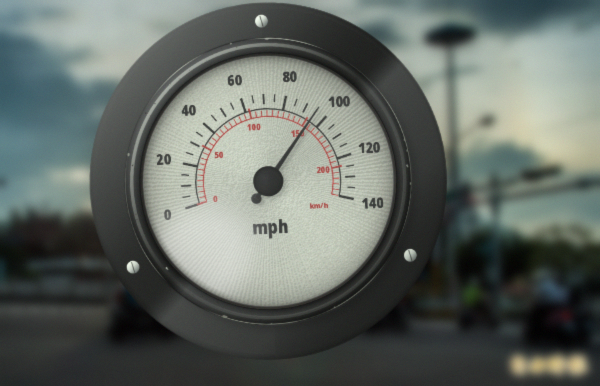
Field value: 95 mph
